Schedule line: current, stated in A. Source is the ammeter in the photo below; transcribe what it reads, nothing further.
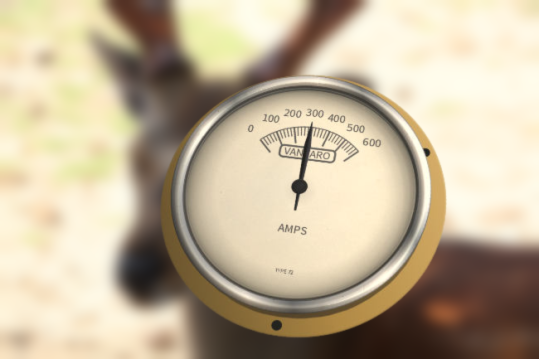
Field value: 300 A
